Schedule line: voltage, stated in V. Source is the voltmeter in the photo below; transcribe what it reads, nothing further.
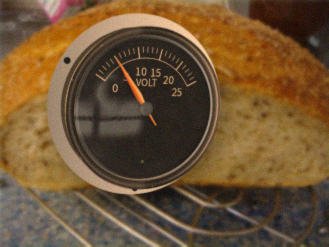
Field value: 5 V
